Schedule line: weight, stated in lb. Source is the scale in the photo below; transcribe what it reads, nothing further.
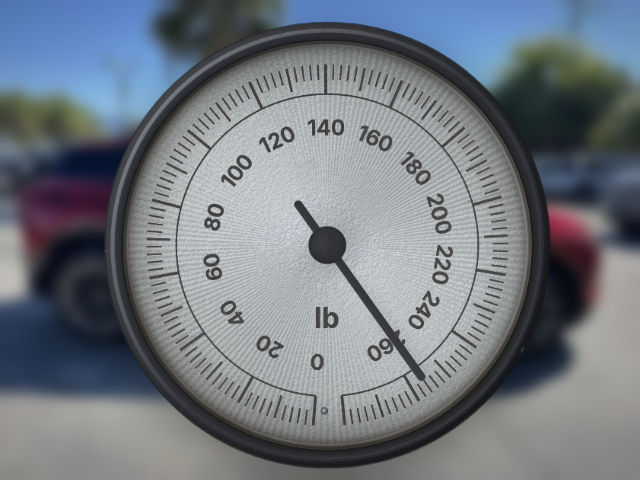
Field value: 256 lb
